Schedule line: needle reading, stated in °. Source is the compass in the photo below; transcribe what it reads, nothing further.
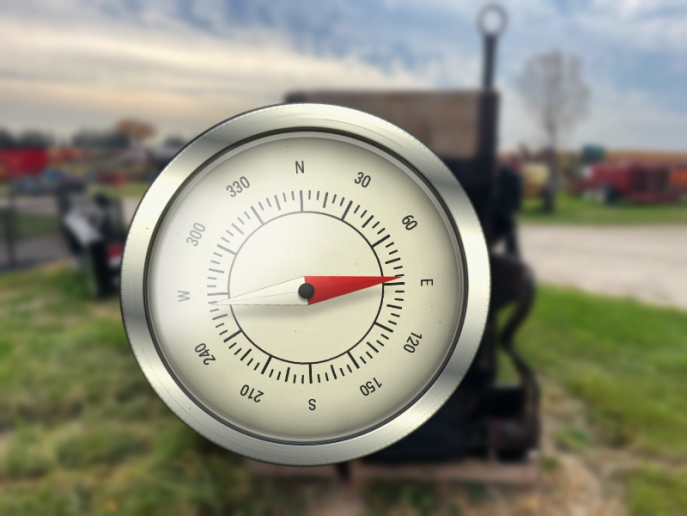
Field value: 85 °
